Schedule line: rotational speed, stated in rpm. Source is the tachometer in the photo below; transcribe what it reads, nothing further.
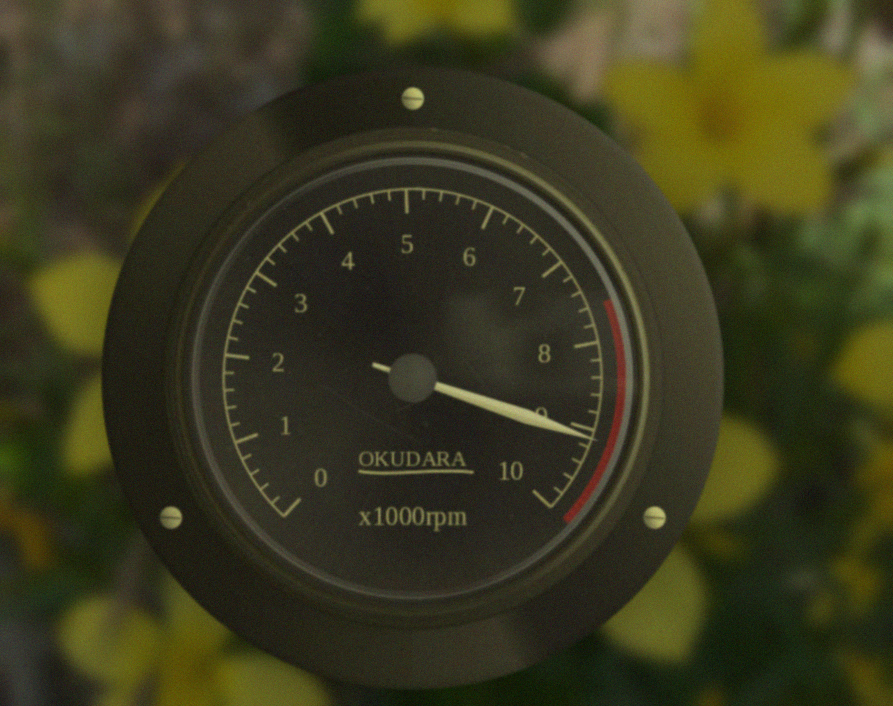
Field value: 9100 rpm
